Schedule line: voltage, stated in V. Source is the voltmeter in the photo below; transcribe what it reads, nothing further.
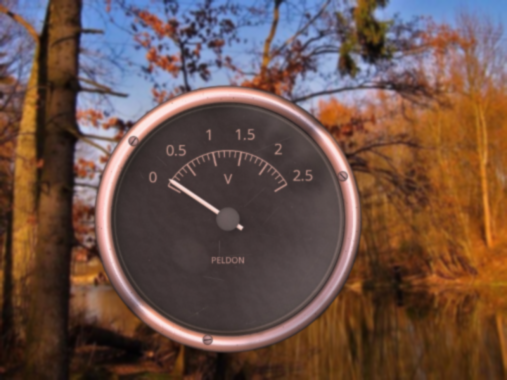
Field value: 0.1 V
